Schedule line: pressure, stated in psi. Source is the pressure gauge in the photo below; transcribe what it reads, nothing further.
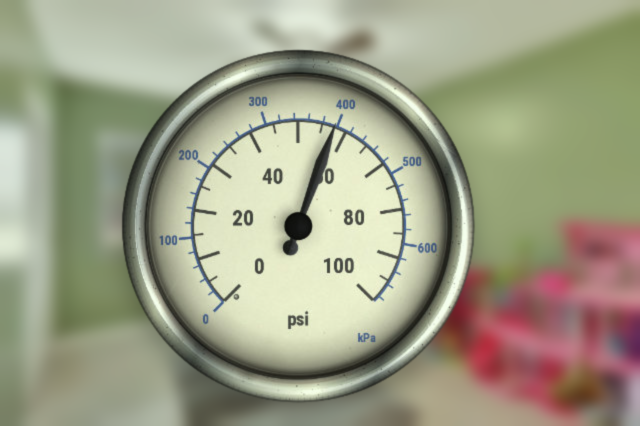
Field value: 57.5 psi
